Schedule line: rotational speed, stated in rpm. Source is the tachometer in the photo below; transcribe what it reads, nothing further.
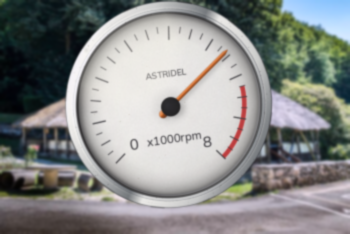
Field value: 5375 rpm
